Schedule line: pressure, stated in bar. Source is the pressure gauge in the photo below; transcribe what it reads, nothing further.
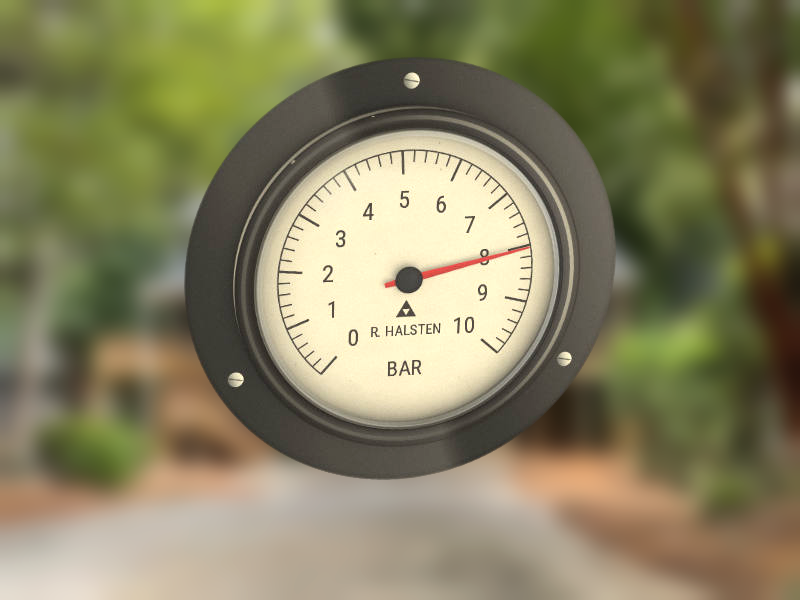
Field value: 8 bar
